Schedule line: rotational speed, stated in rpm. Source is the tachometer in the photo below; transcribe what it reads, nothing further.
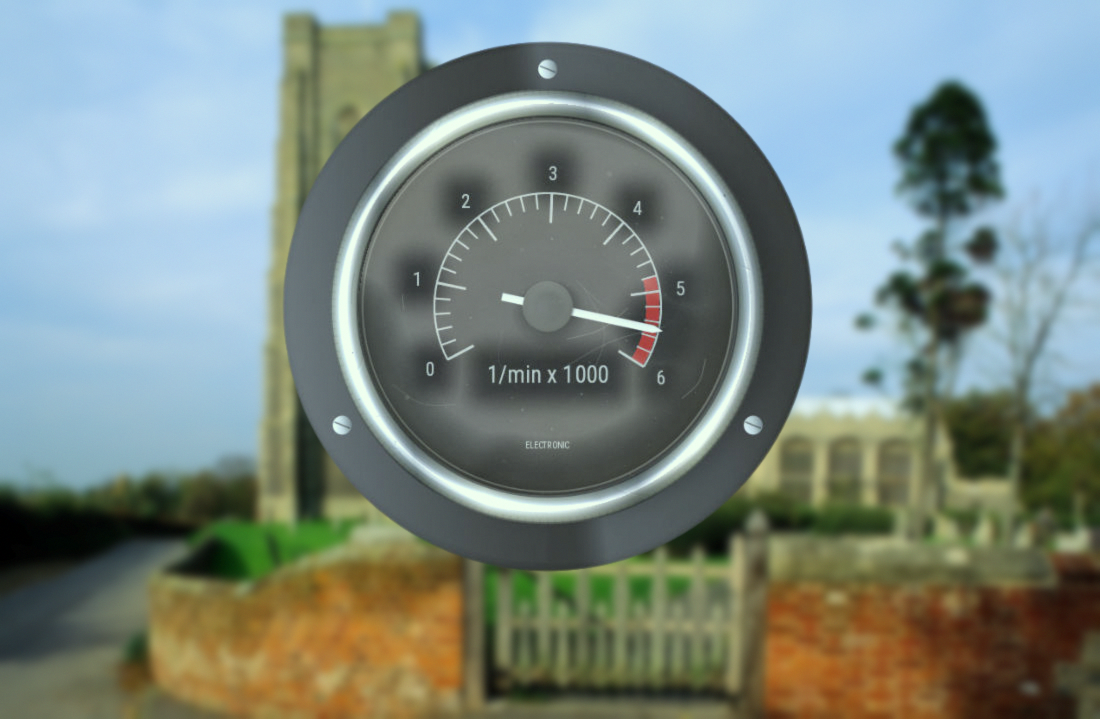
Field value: 5500 rpm
